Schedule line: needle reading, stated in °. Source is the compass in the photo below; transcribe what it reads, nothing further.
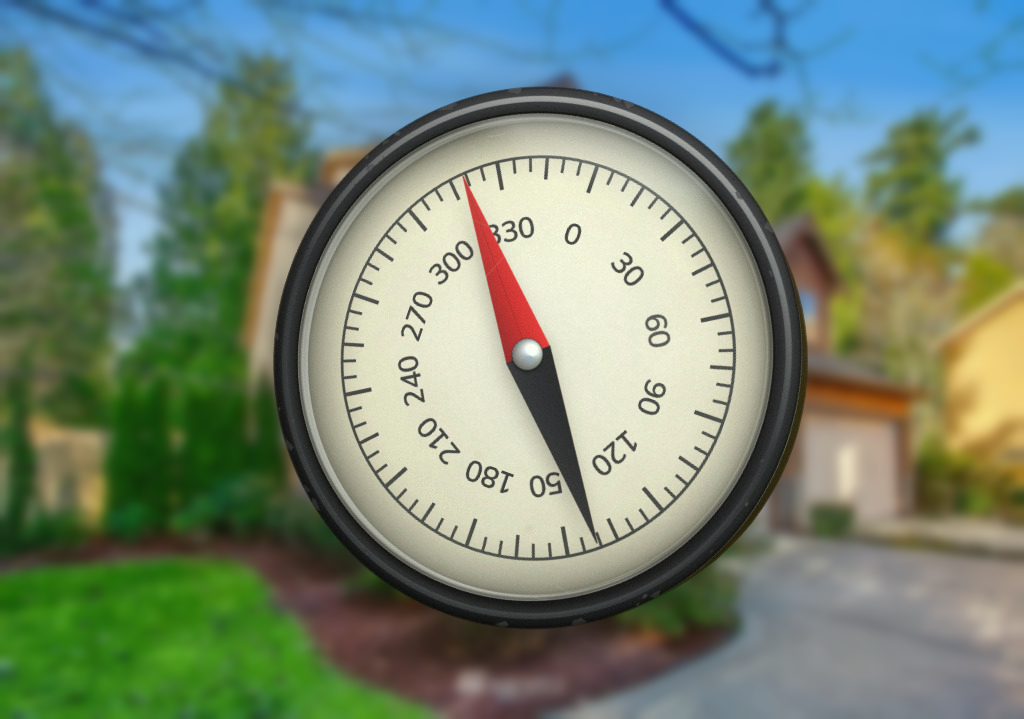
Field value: 320 °
